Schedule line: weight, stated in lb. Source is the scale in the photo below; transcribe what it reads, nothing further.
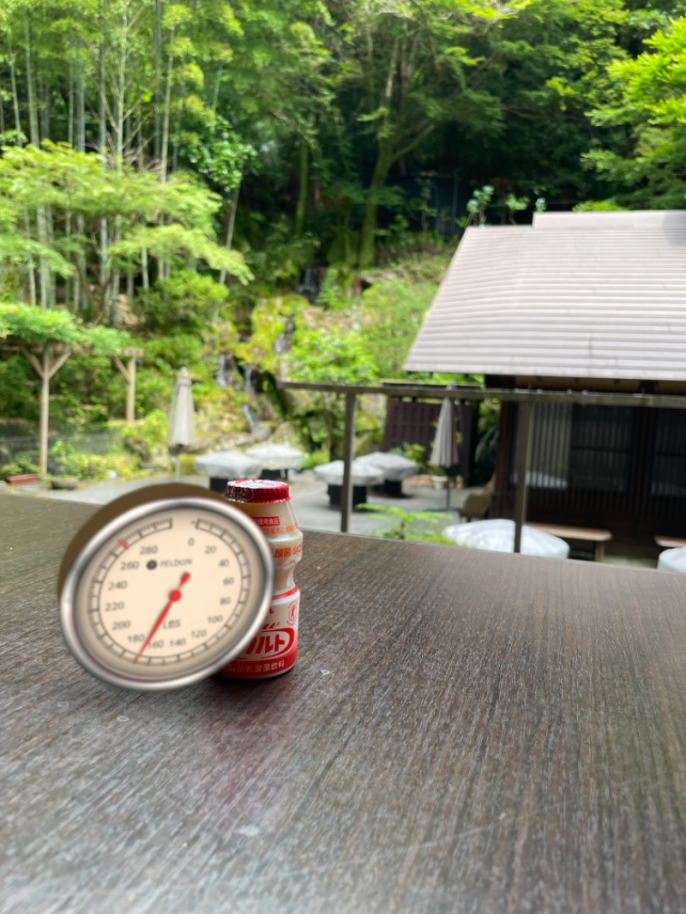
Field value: 170 lb
